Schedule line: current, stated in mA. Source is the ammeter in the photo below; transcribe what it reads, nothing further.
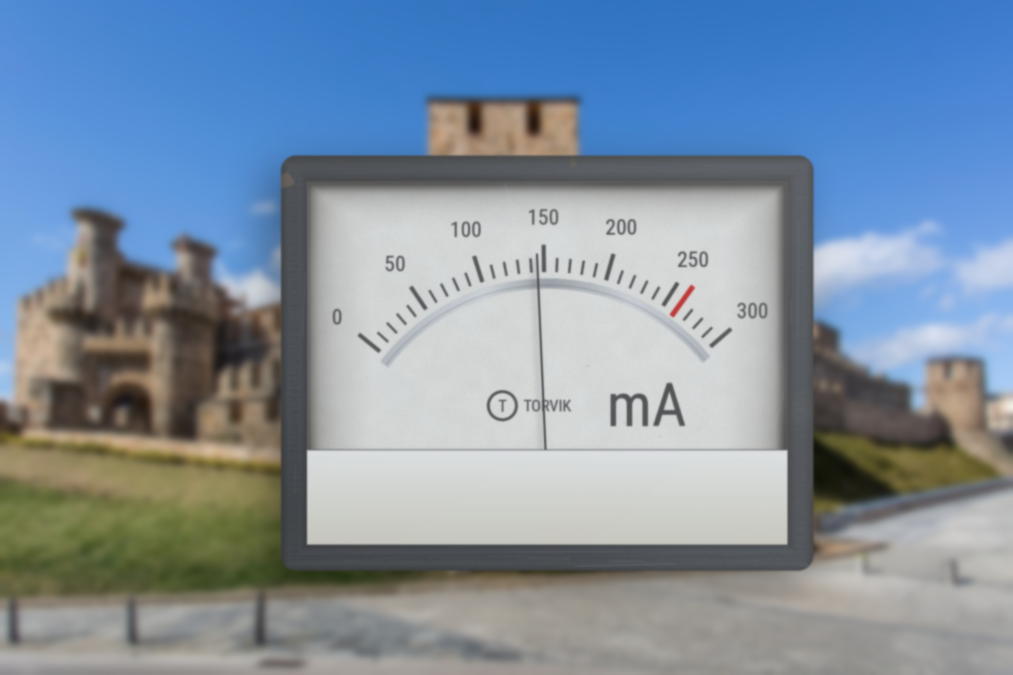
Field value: 145 mA
